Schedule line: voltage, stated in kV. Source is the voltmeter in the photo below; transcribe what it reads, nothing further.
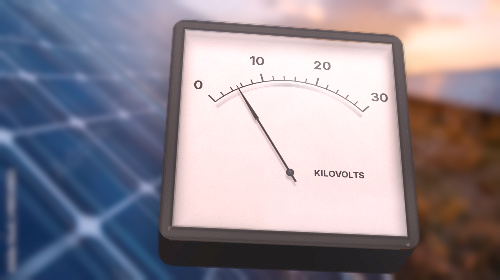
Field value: 5 kV
